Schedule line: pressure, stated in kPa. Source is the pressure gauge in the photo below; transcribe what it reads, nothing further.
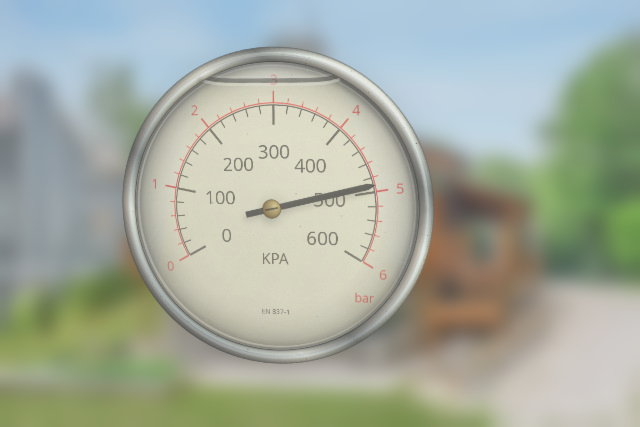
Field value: 490 kPa
